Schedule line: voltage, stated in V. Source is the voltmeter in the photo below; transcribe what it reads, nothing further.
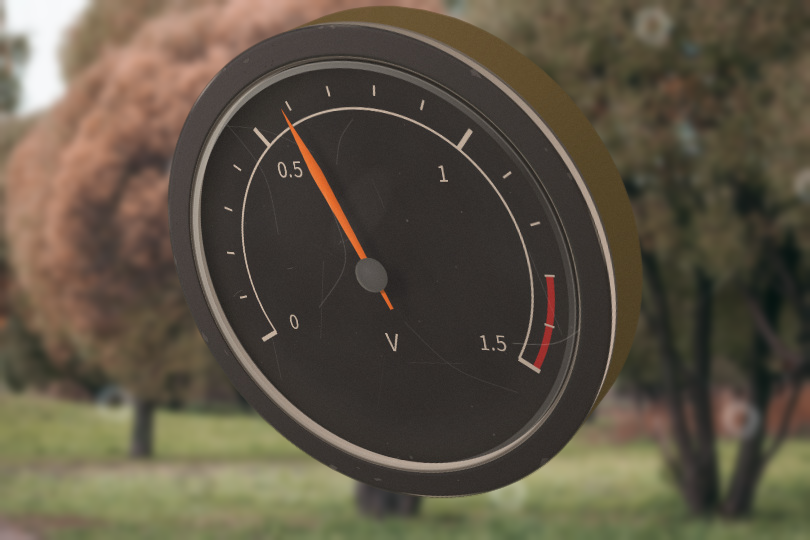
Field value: 0.6 V
